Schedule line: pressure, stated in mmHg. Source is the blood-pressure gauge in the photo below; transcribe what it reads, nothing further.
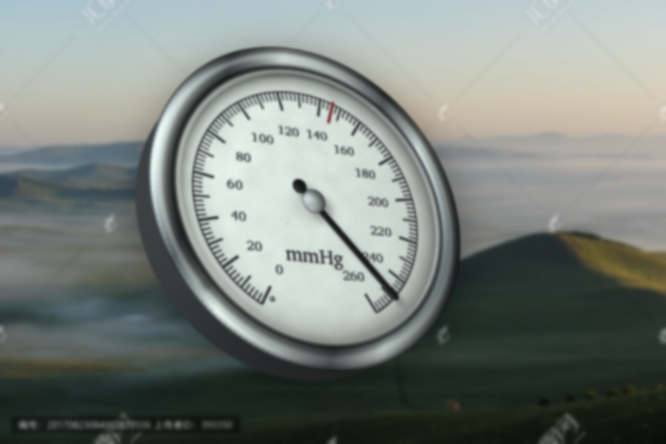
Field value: 250 mmHg
